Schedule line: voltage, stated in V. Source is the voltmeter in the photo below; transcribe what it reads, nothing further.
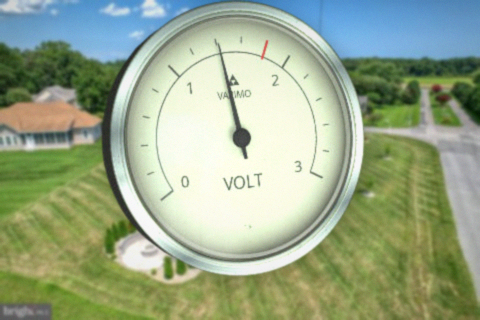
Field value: 1.4 V
